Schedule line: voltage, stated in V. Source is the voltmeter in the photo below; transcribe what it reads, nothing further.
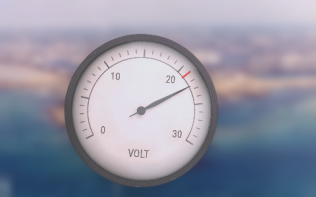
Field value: 22.5 V
